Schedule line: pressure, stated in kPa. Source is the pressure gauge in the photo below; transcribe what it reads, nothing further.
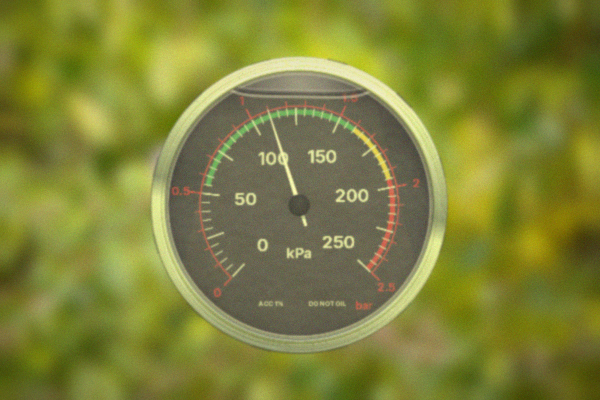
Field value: 110 kPa
